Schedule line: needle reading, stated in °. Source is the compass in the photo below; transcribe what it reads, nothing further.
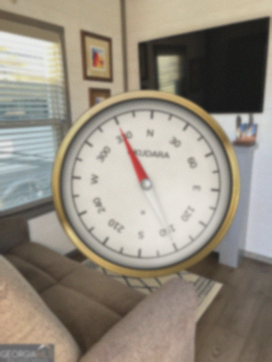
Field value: 330 °
